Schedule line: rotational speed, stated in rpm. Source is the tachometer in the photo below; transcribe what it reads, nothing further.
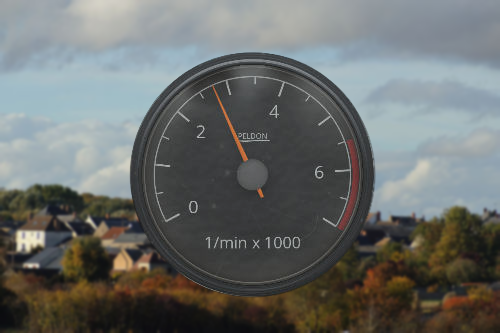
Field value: 2750 rpm
